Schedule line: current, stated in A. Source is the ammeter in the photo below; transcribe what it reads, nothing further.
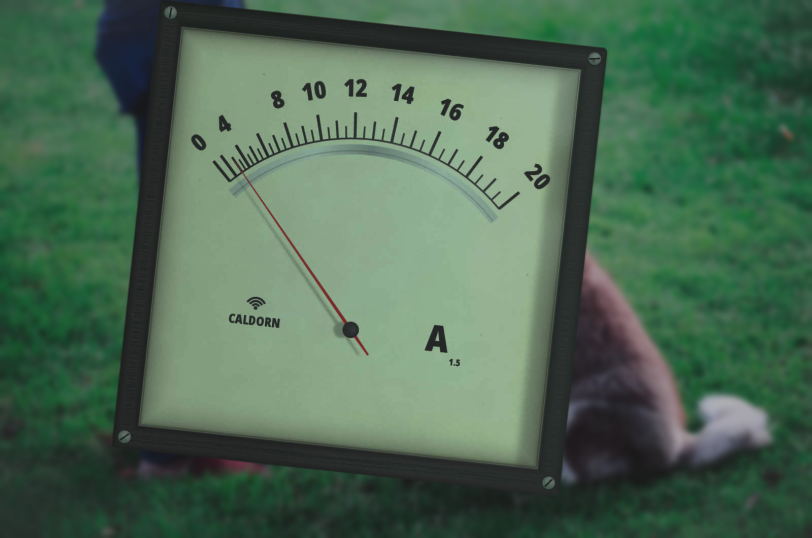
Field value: 3 A
